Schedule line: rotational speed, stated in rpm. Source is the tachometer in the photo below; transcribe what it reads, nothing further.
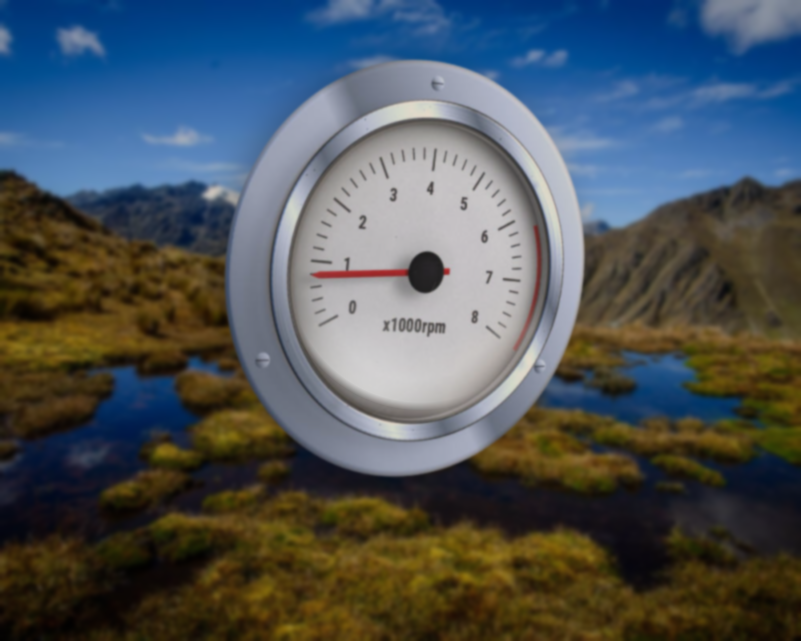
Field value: 800 rpm
